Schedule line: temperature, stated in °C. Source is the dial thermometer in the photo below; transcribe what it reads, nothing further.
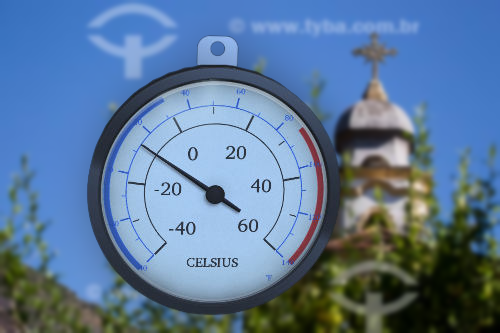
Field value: -10 °C
